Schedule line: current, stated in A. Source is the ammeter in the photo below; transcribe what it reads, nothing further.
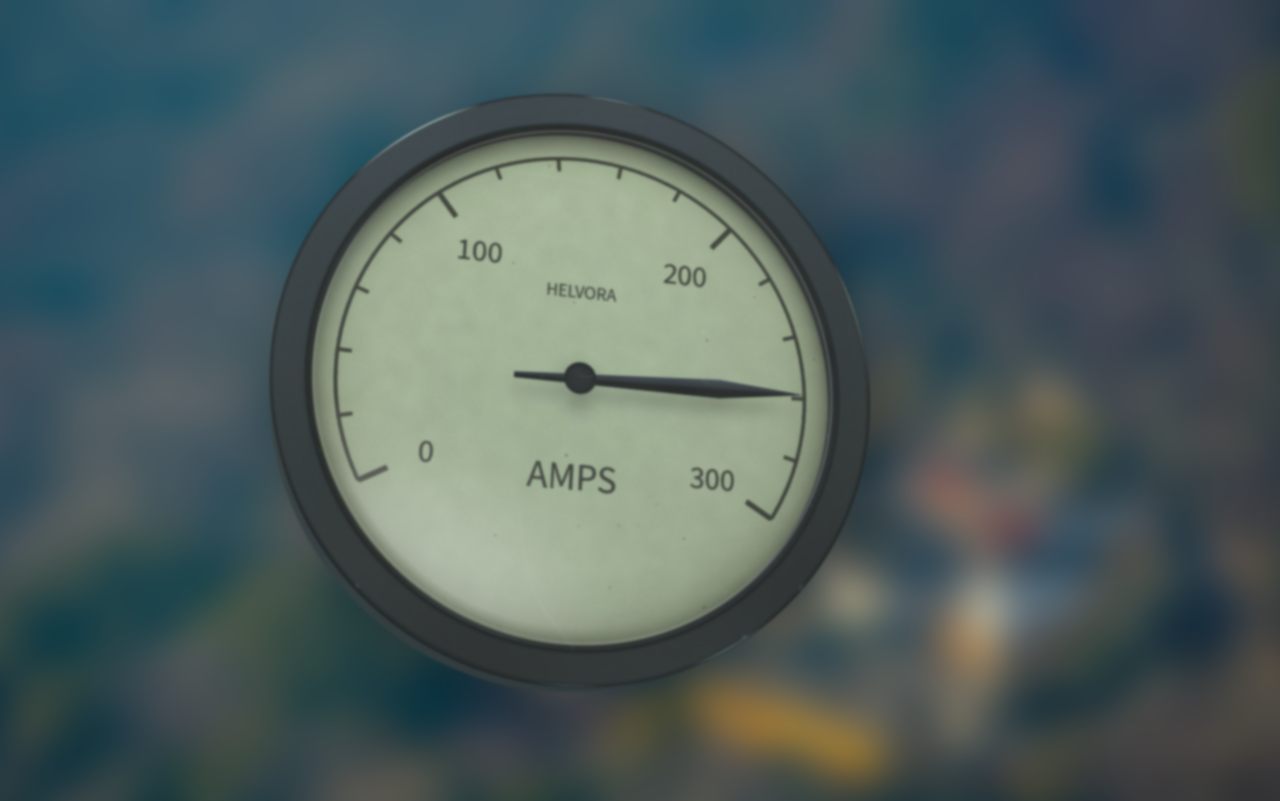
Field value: 260 A
